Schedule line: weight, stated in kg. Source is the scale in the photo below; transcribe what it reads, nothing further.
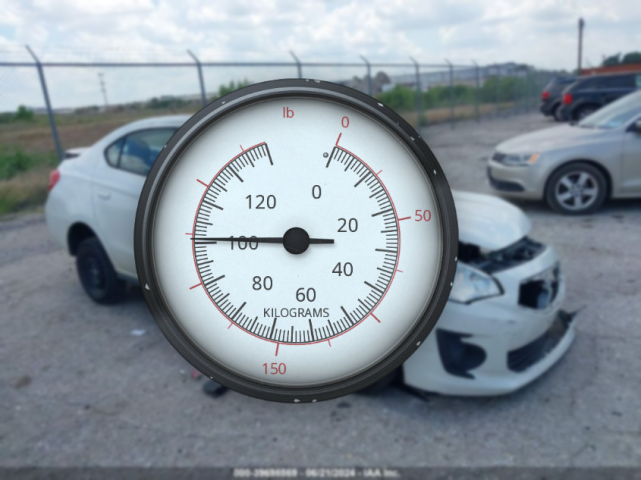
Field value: 101 kg
